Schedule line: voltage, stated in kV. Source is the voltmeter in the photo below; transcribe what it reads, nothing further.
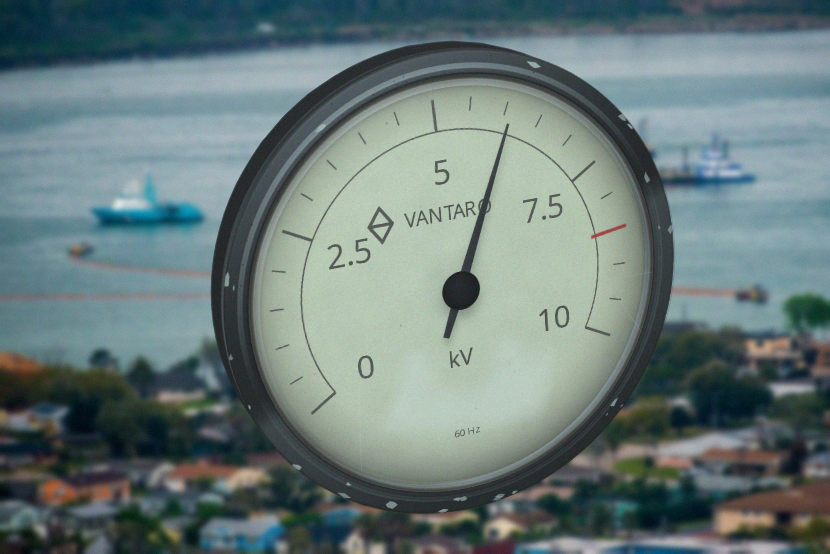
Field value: 6 kV
